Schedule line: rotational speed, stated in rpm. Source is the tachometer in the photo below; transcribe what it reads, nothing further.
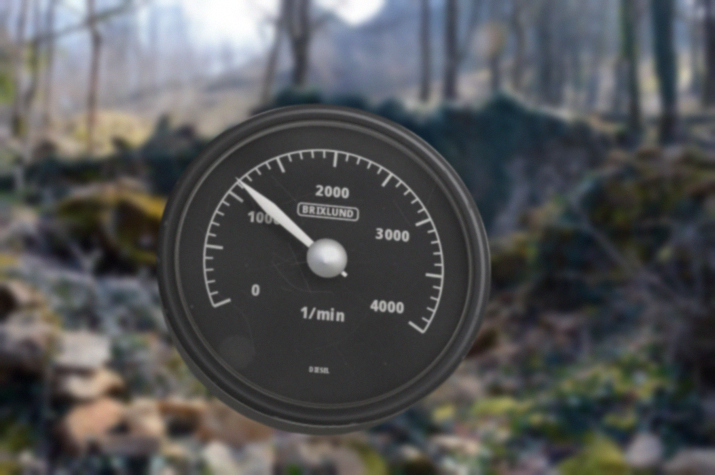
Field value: 1100 rpm
